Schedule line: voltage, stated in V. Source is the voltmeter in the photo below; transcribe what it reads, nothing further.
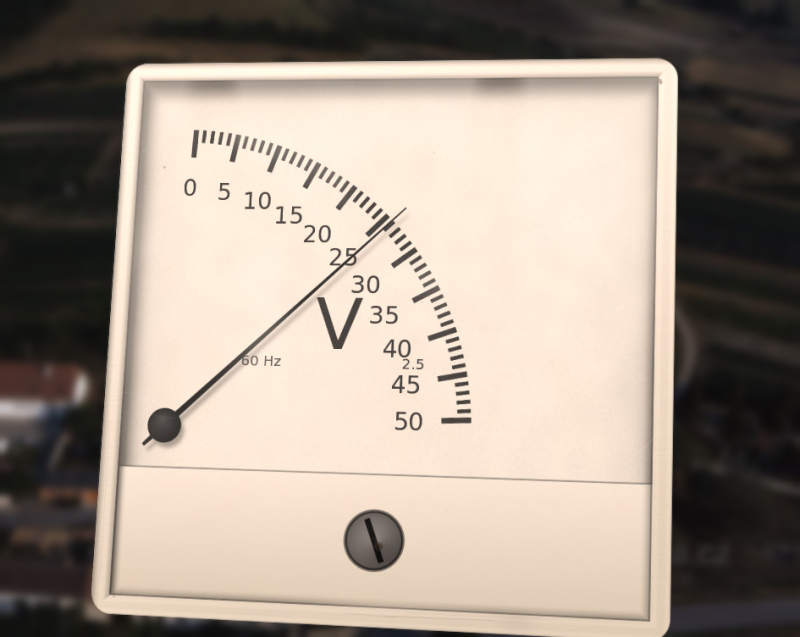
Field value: 26 V
